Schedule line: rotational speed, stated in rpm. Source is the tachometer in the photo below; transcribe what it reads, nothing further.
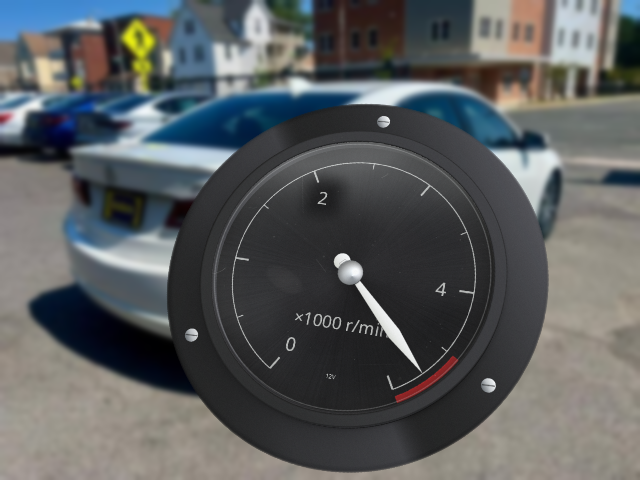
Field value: 4750 rpm
